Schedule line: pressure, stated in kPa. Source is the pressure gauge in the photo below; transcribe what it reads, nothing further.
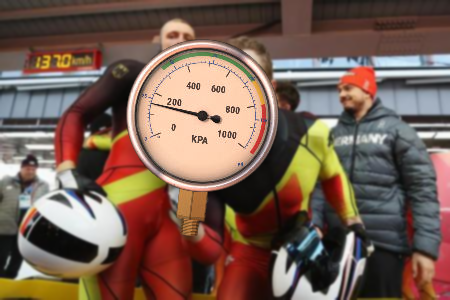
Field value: 150 kPa
